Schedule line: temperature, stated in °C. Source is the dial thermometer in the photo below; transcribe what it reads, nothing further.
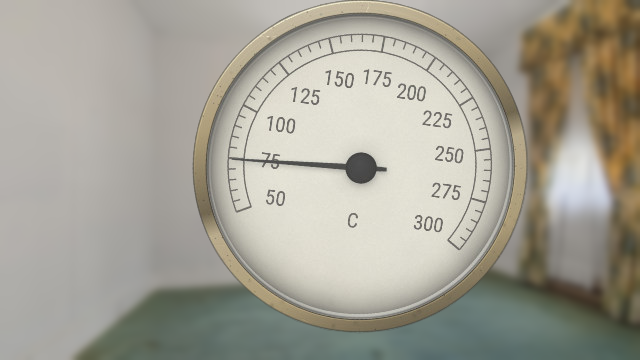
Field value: 75 °C
